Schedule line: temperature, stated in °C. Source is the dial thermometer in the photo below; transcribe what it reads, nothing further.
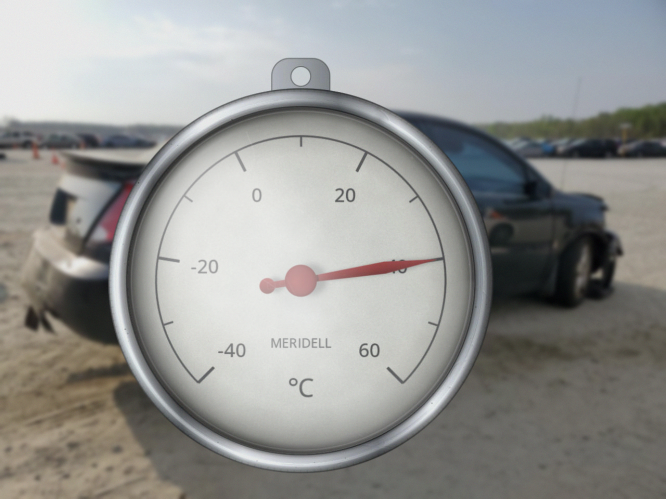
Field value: 40 °C
